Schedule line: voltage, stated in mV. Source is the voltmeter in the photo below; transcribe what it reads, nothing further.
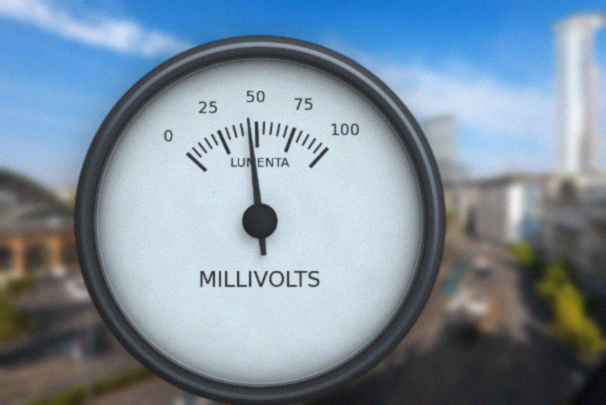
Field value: 45 mV
